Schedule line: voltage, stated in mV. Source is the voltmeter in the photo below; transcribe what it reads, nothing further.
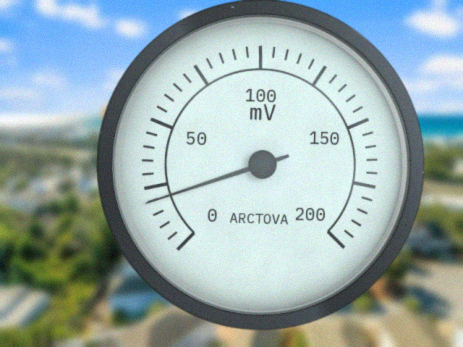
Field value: 20 mV
